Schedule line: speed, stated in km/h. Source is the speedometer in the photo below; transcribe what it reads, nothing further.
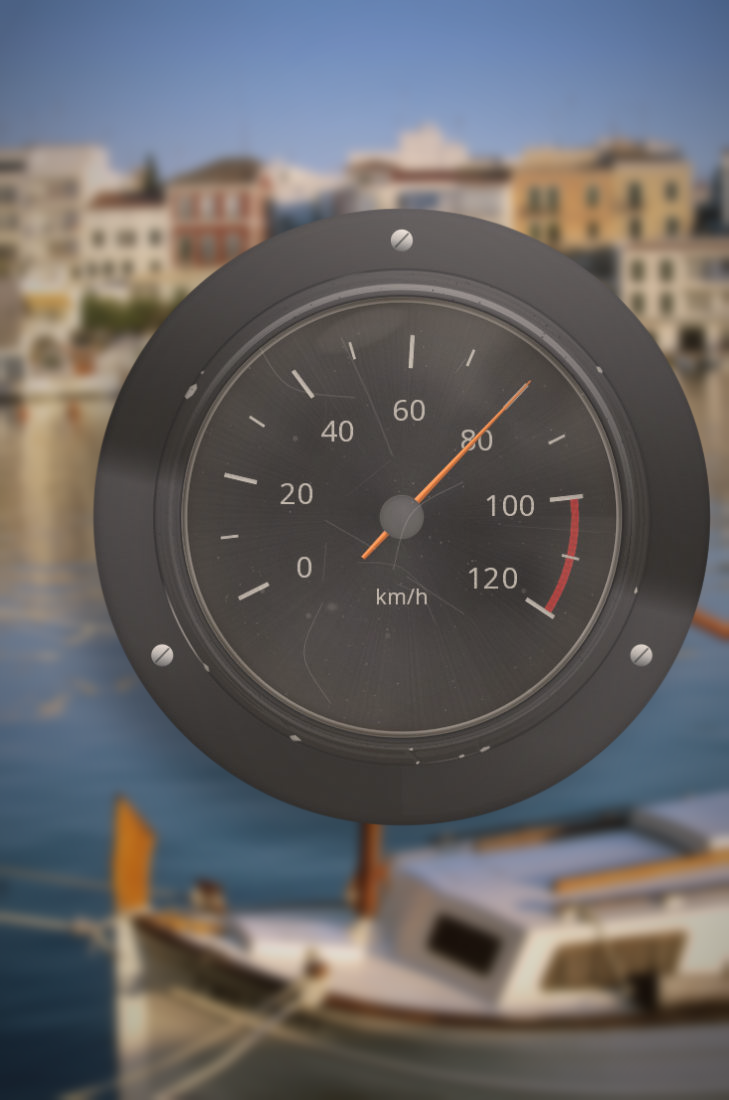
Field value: 80 km/h
